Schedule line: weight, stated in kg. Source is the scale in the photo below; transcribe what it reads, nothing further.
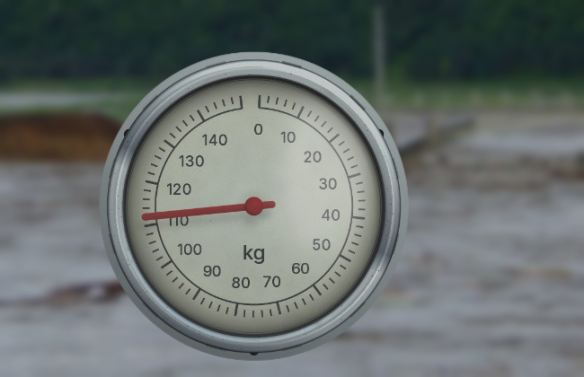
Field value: 112 kg
